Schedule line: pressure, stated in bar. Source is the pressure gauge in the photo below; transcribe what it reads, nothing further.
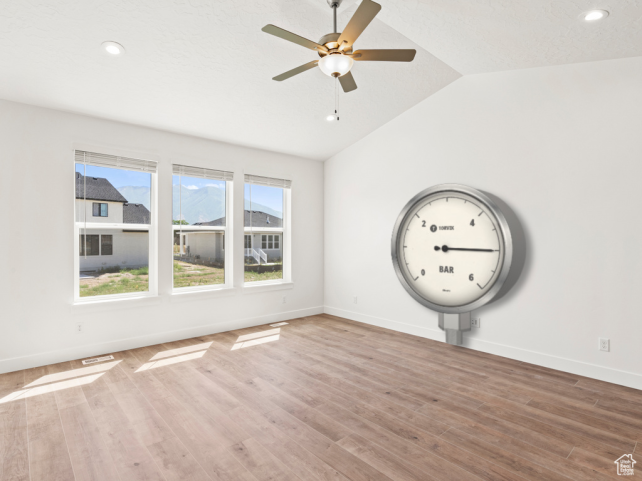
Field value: 5 bar
